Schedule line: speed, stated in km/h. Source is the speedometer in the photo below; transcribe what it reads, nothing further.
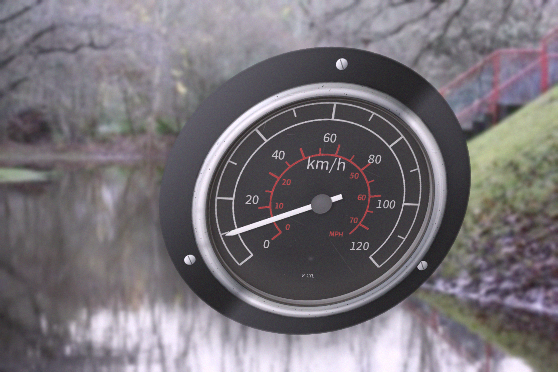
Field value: 10 km/h
